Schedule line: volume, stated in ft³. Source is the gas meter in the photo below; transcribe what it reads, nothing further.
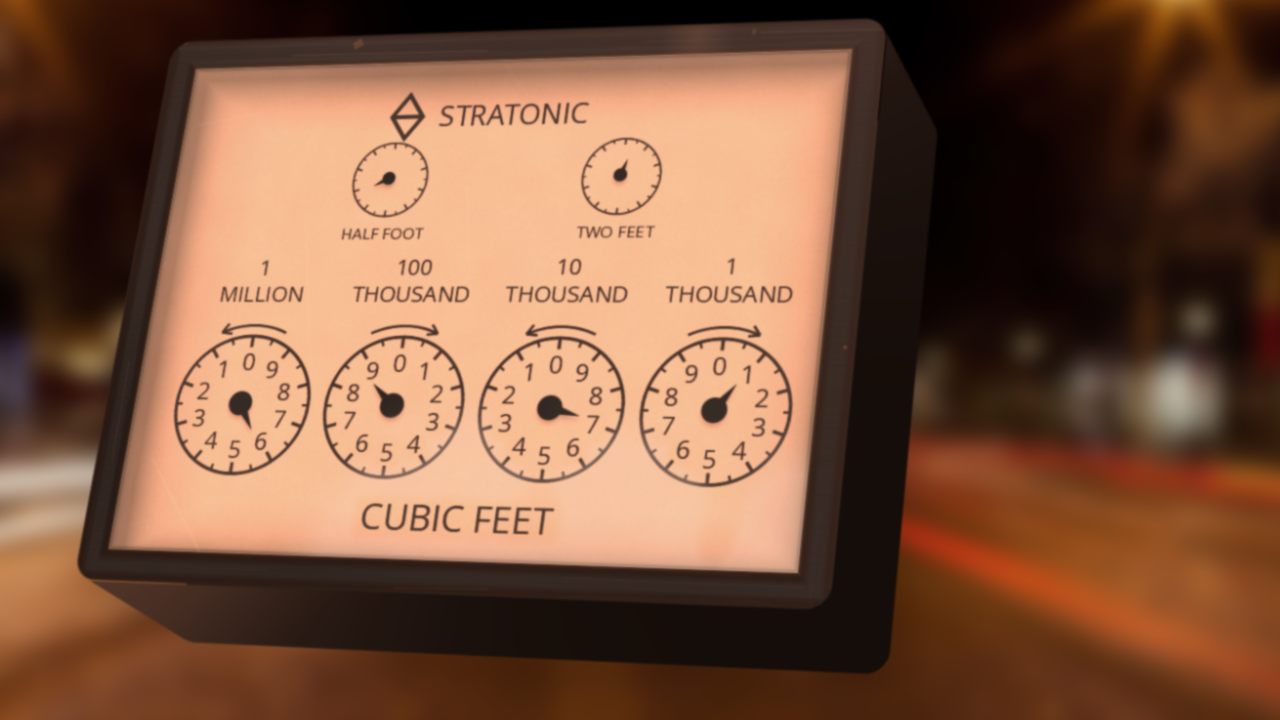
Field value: 587100 ft³
